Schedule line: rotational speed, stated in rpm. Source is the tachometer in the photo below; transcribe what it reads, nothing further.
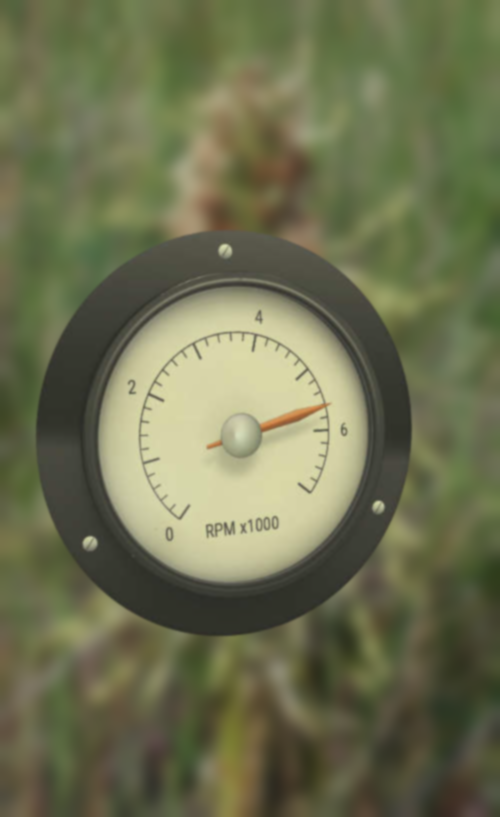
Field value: 5600 rpm
